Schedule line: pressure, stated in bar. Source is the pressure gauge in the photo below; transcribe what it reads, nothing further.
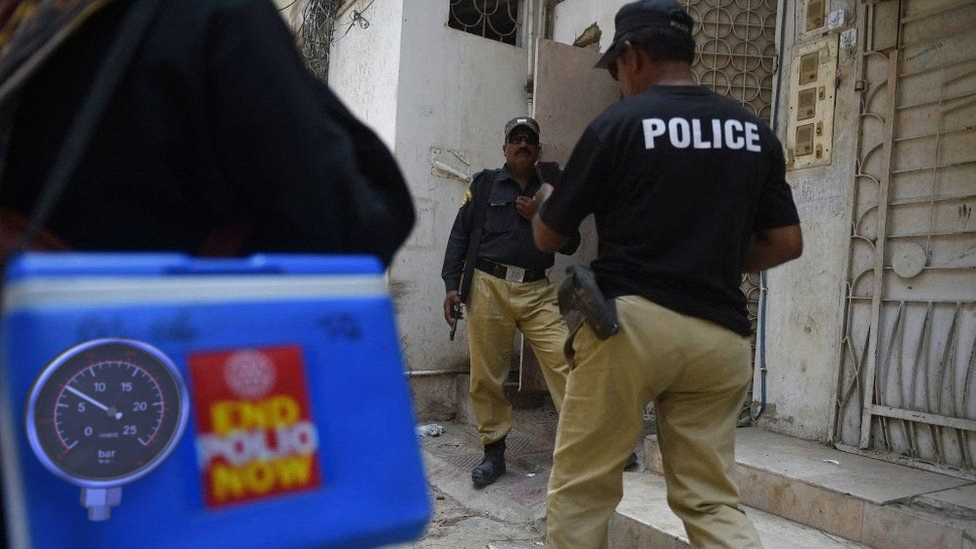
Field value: 7 bar
